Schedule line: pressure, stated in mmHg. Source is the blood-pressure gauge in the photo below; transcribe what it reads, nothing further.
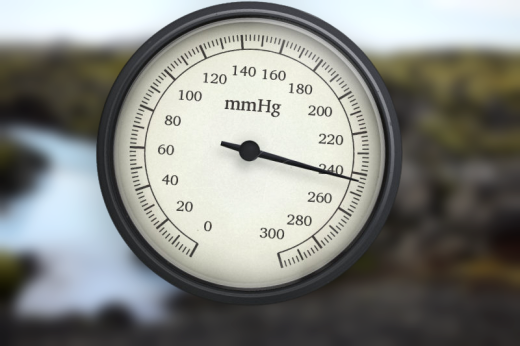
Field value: 244 mmHg
